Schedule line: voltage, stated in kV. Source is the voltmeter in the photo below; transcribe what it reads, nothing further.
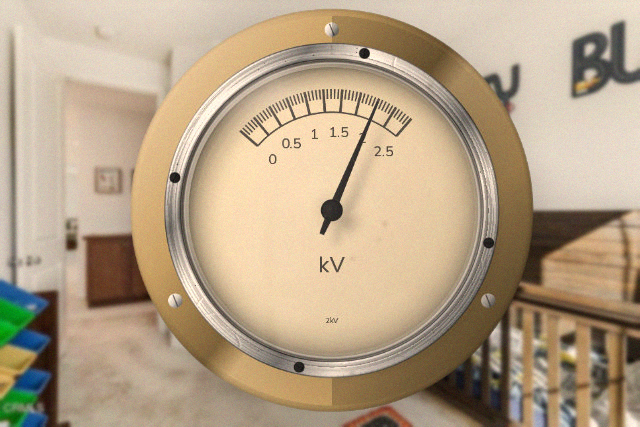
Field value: 2 kV
